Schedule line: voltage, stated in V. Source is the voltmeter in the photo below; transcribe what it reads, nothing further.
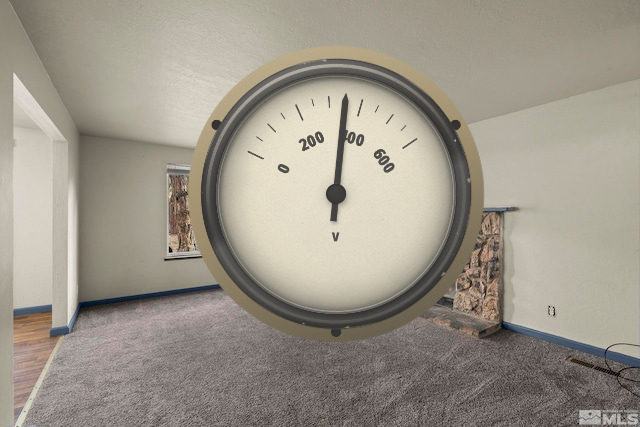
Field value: 350 V
